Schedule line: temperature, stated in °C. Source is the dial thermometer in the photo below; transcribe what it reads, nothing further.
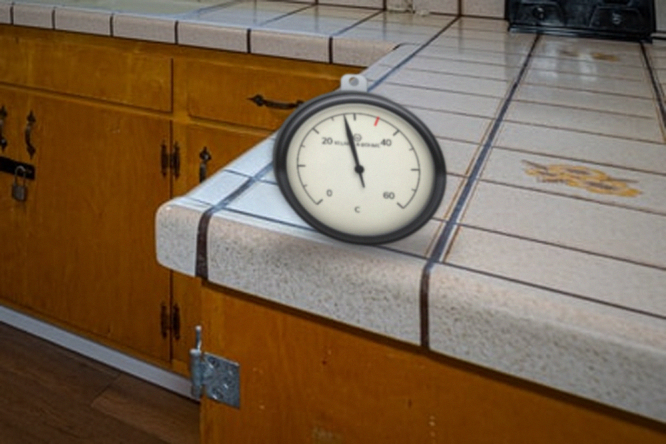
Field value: 27.5 °C
